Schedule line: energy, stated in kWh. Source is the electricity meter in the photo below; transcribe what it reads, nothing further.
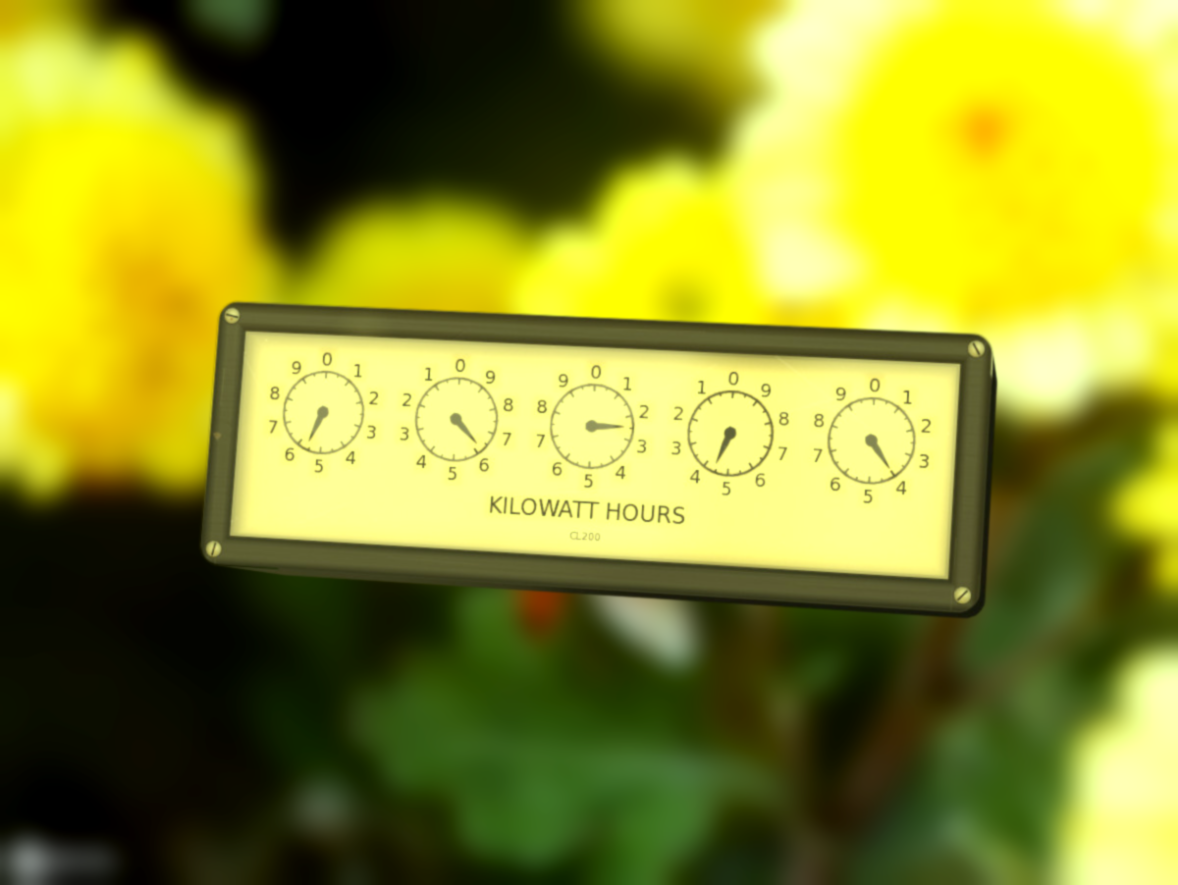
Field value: 56244 kWh
